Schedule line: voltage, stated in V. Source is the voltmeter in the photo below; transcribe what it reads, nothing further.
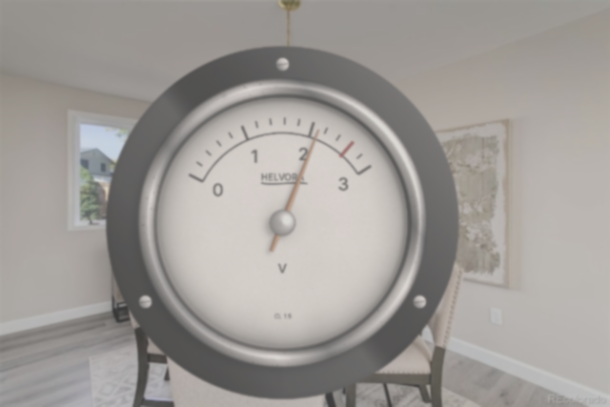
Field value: 2.1 V
